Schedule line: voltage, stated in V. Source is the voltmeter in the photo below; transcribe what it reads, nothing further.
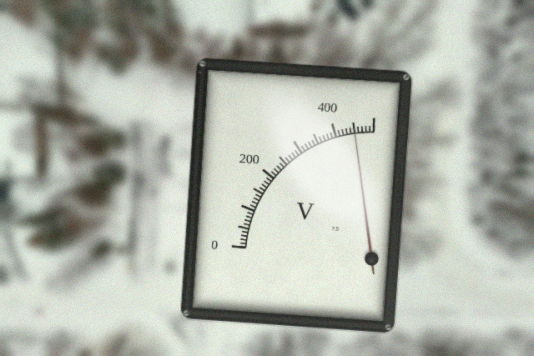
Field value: 450 V
